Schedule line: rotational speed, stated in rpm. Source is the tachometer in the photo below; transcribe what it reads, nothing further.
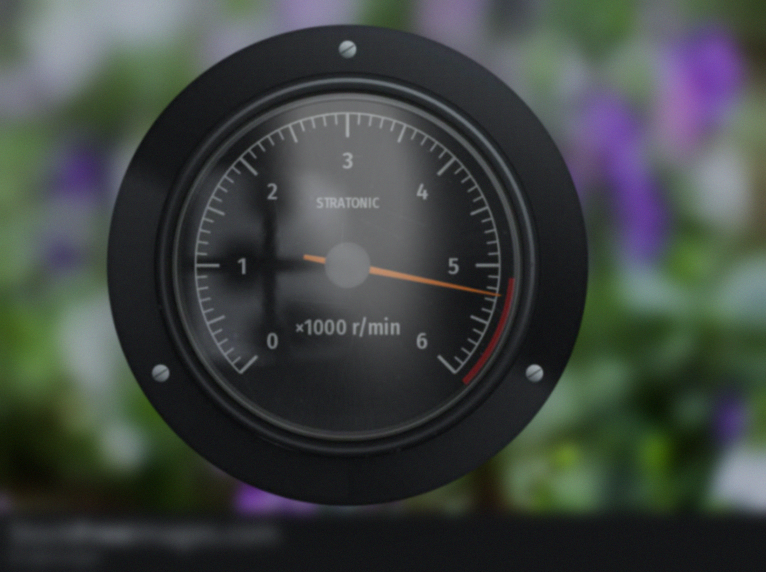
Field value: 5250 rpm
